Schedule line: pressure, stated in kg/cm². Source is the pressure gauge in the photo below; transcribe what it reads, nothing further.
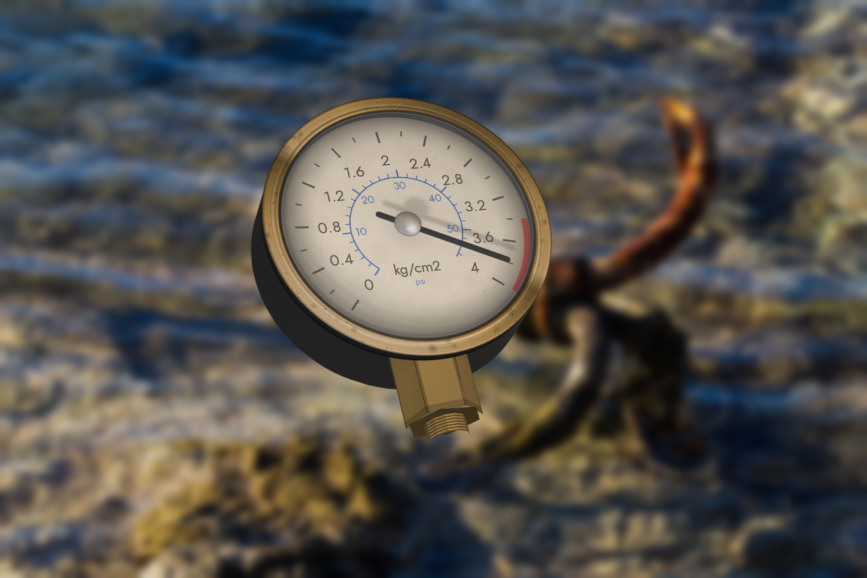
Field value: 3.8 kg/cm²
